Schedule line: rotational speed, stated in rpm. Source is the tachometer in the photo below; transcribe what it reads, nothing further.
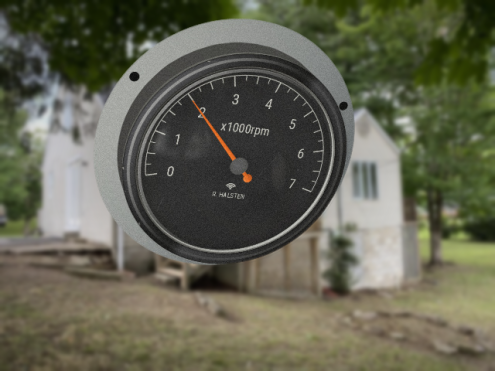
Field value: 2000 rpm
